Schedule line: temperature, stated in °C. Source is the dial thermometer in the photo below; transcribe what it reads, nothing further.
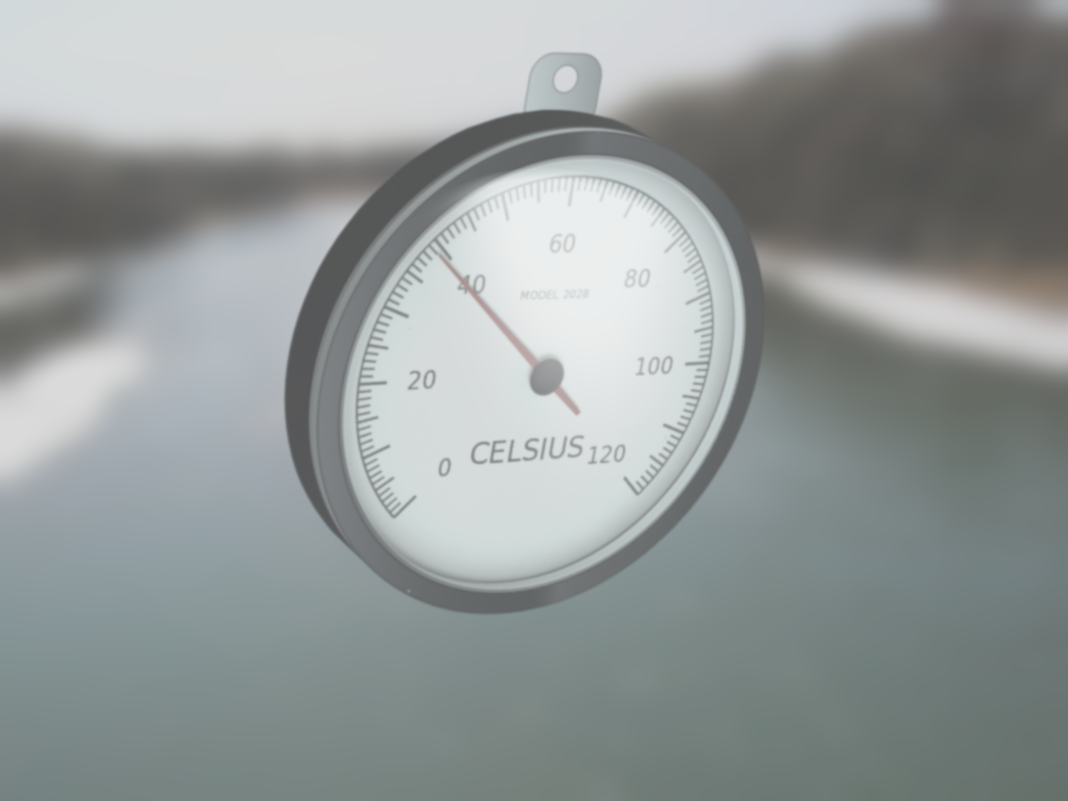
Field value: 39 °C
